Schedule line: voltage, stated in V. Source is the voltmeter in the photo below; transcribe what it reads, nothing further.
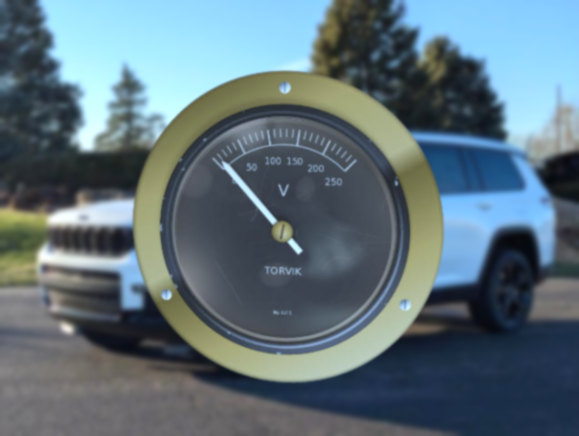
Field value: 10 V
